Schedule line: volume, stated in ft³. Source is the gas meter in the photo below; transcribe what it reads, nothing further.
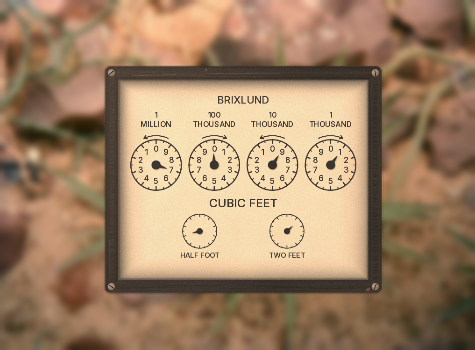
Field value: 699100 ft³
